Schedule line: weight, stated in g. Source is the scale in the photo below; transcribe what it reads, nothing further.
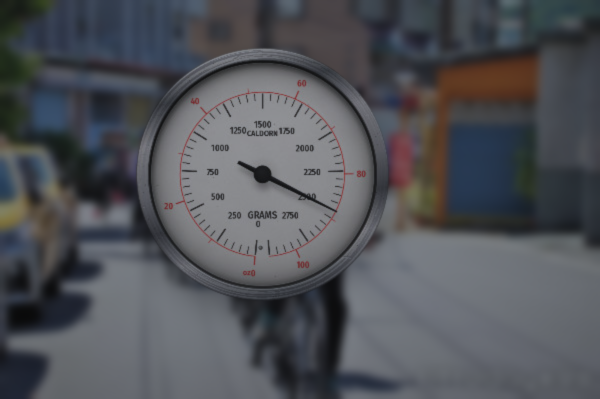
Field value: 2500 g
